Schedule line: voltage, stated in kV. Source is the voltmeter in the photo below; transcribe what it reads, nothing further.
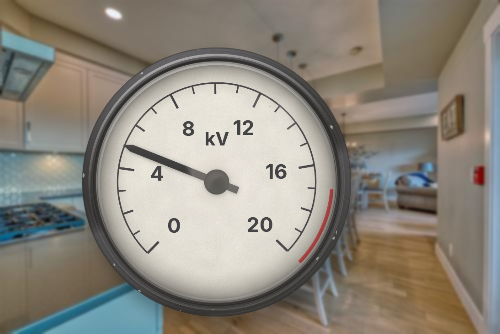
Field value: 5 kV
